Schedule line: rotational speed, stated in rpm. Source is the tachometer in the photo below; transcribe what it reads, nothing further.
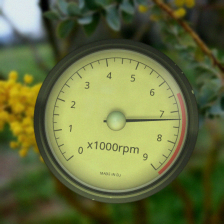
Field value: 7250 rpm
